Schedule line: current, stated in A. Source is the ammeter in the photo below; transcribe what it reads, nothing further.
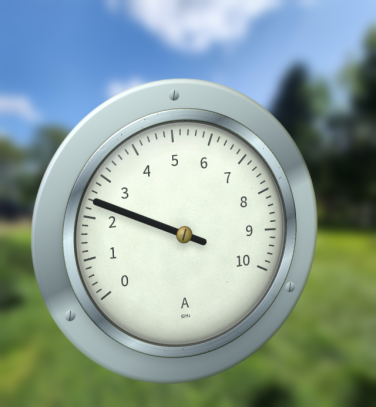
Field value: 2.4 A
